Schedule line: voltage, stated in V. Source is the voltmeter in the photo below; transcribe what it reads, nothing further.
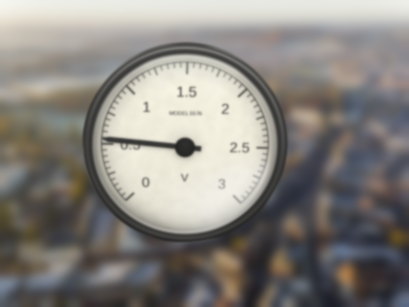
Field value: 0.55 V
